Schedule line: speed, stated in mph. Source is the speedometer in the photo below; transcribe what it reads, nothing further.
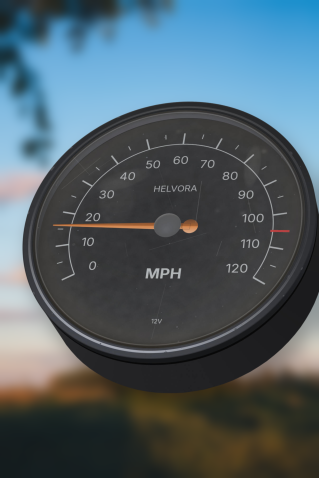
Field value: 15 mph
